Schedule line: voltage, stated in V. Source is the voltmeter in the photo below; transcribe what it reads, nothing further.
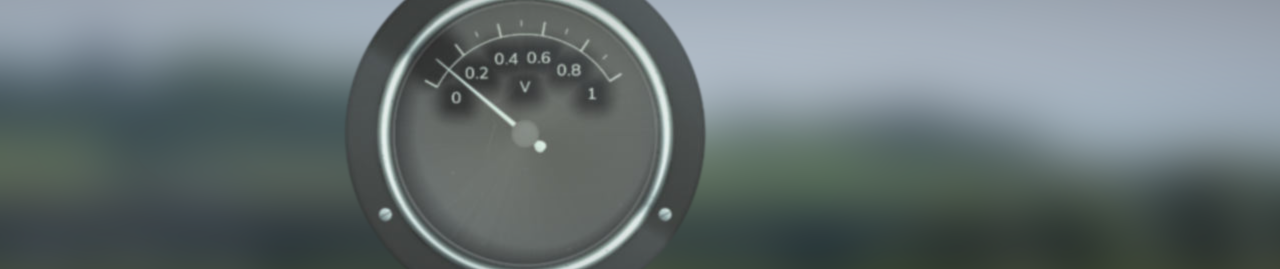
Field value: 0.1 V
